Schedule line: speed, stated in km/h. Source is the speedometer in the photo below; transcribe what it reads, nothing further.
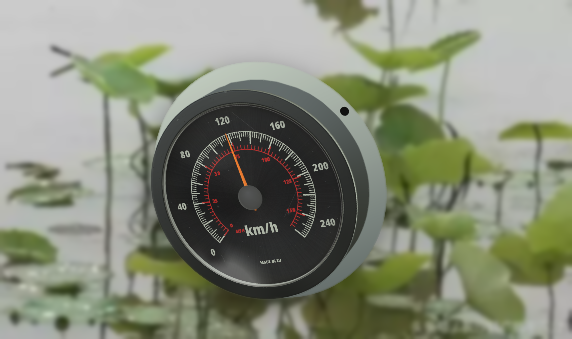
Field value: 120 km/h
